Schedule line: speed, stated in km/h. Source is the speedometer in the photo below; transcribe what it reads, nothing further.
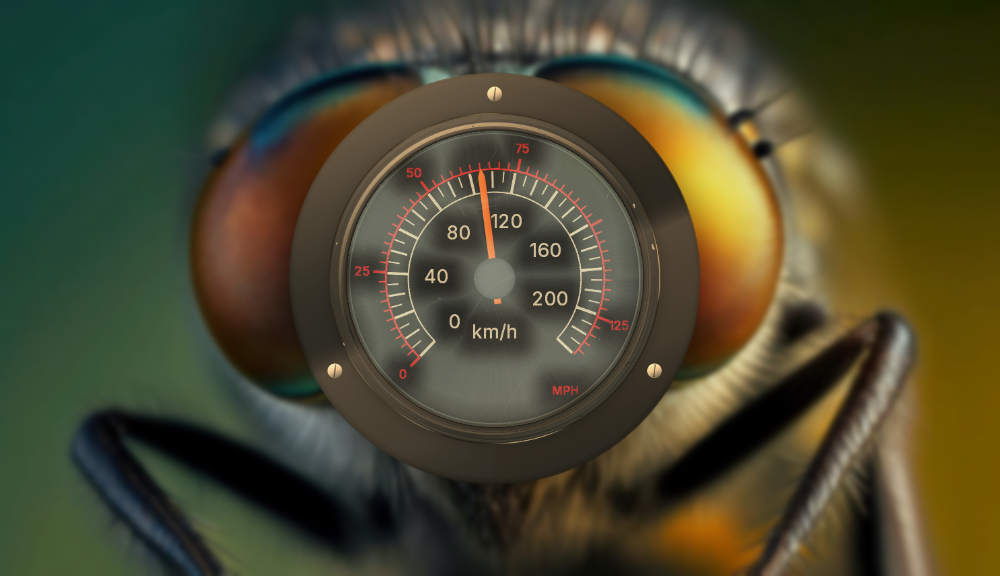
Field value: 105 km/h
